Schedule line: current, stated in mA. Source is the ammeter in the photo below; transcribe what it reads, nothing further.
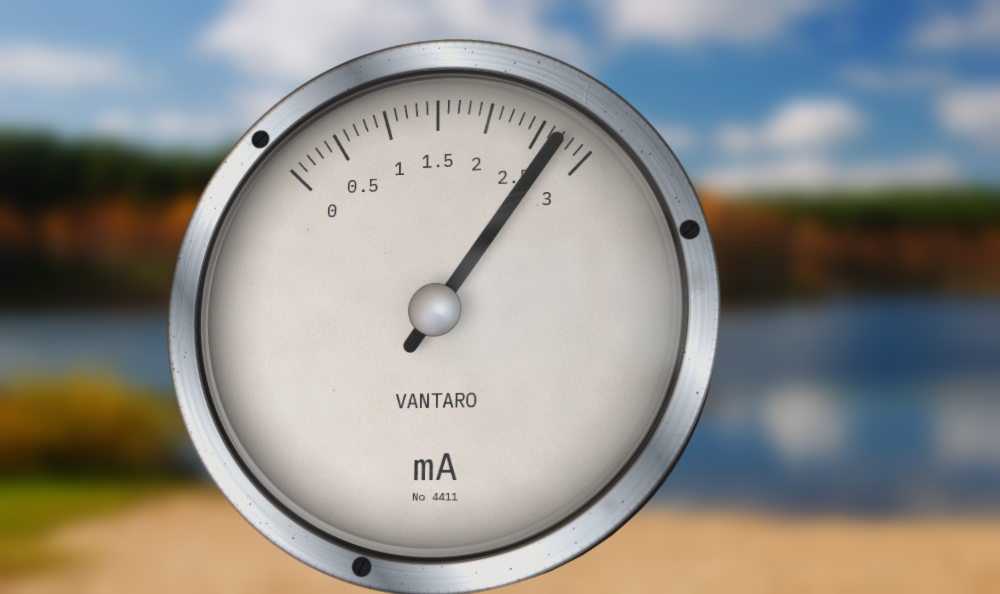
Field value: 2.7 mA
